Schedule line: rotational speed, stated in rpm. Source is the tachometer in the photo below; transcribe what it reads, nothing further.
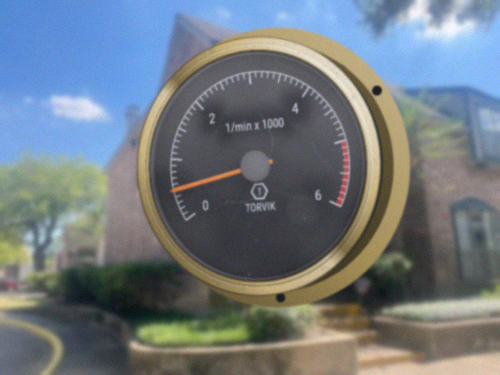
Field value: 500 rpm
